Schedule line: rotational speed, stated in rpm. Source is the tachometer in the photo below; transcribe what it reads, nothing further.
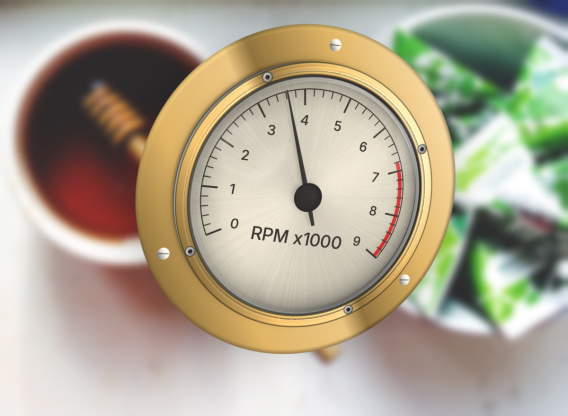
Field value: 3600 rpm
